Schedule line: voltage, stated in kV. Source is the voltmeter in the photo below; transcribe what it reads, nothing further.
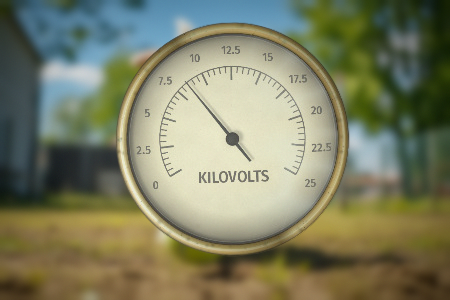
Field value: 8.5 kV
